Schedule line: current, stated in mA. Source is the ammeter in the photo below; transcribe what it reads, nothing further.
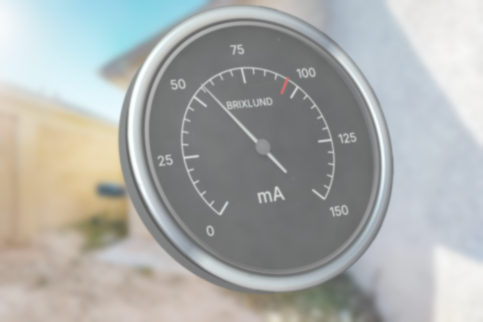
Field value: 55 mA
